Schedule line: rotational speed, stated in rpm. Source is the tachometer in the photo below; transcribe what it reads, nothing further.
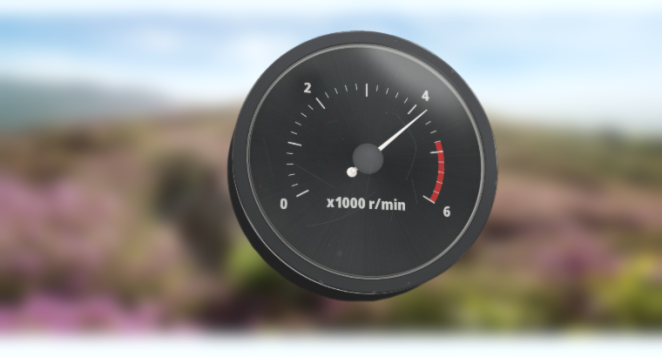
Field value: 4200 rpm
